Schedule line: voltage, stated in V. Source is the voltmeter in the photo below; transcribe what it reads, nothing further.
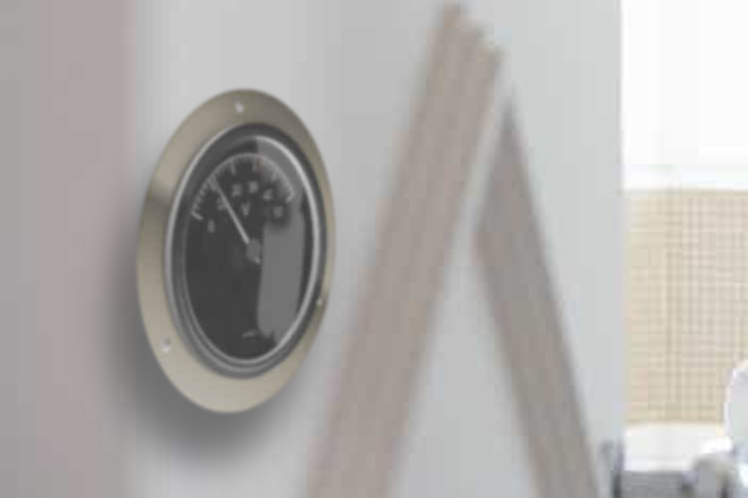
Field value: 10 V
